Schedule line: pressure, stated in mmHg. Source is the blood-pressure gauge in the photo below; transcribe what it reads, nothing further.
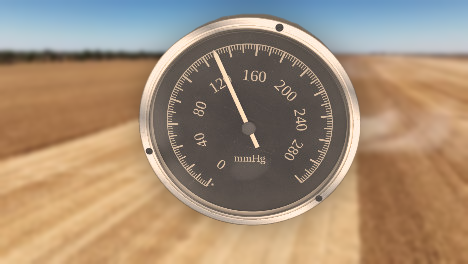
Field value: 130 mmHg
